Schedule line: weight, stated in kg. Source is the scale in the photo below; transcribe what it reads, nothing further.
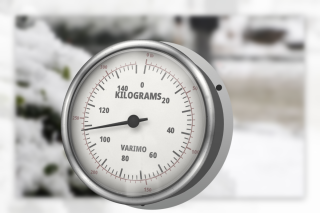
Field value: 108 kg
